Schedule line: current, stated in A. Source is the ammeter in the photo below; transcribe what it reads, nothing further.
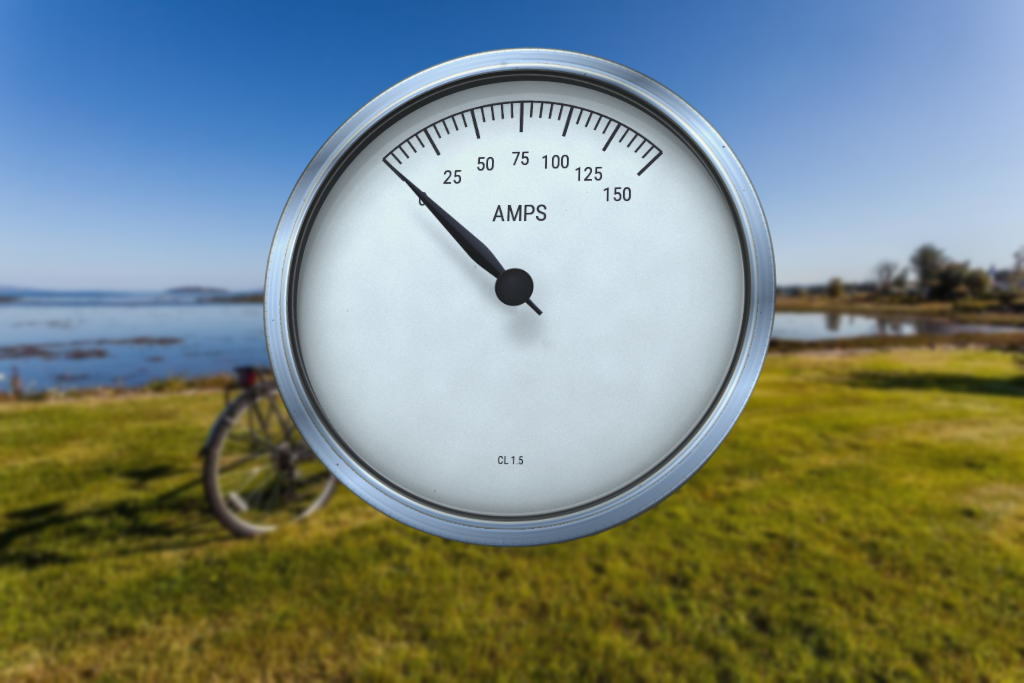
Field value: 0 A
